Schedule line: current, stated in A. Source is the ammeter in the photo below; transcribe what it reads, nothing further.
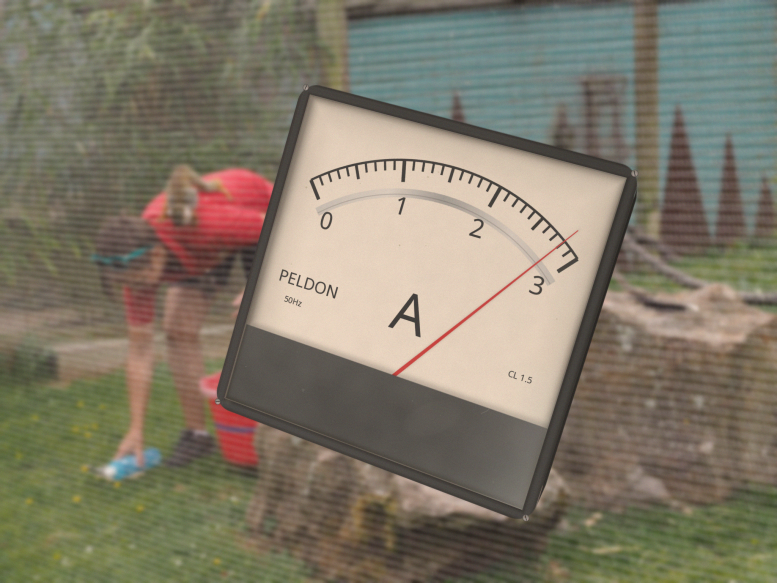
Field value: 2.8 A
